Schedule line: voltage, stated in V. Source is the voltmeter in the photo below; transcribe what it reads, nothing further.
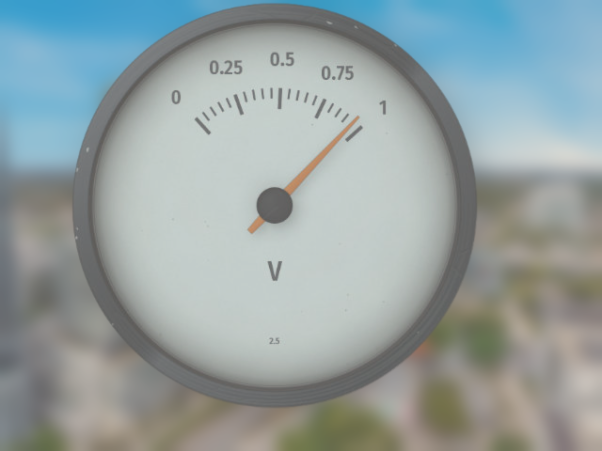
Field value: 0.95 V
